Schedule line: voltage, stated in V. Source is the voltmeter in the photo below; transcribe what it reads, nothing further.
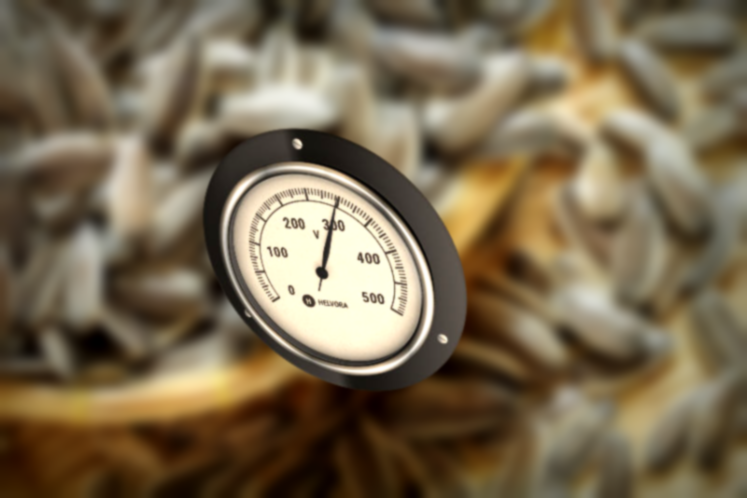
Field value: 300 V
